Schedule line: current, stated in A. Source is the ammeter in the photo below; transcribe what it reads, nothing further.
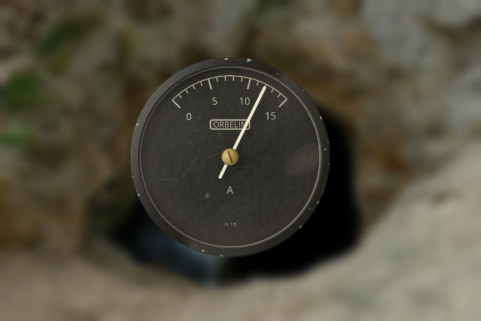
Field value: 12 A
